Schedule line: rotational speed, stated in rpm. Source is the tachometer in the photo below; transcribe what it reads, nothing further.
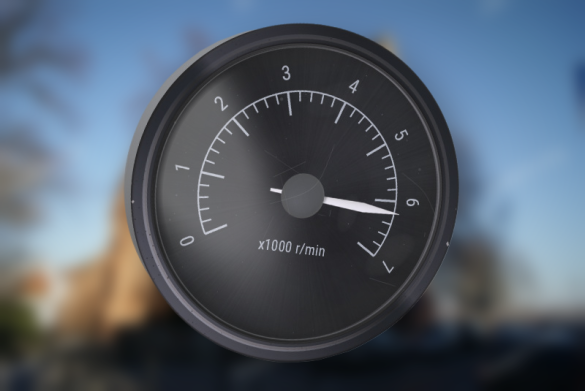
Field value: 6200 rpm
